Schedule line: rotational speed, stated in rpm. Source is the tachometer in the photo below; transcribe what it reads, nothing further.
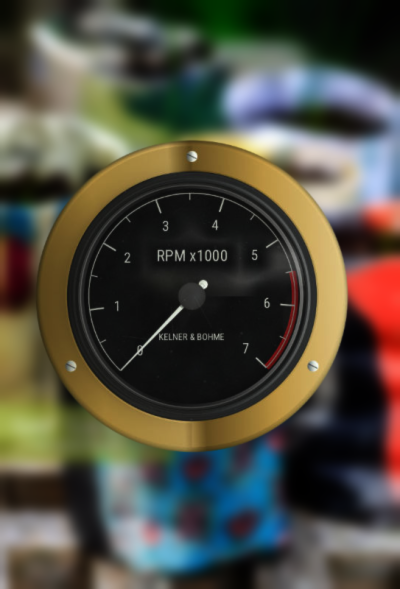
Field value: 0 rpm
